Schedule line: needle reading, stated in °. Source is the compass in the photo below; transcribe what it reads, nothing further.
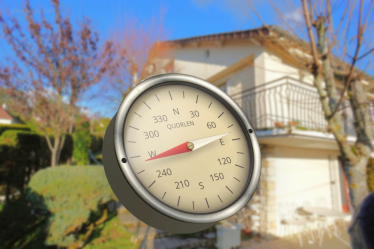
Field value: 262.5 °
